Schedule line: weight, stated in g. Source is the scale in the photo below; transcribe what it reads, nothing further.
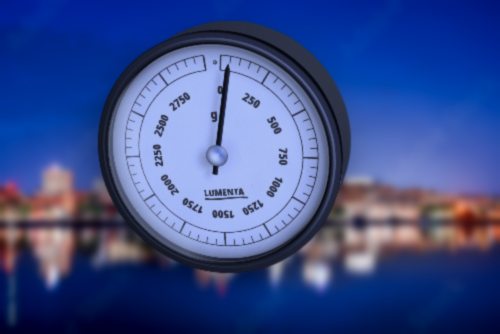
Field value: 50 g
